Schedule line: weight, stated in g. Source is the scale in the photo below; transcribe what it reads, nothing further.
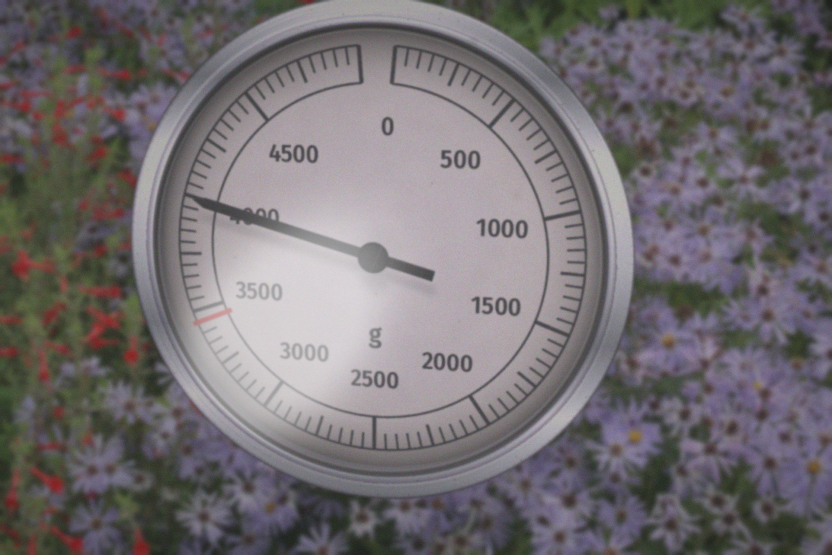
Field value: 4000 g
